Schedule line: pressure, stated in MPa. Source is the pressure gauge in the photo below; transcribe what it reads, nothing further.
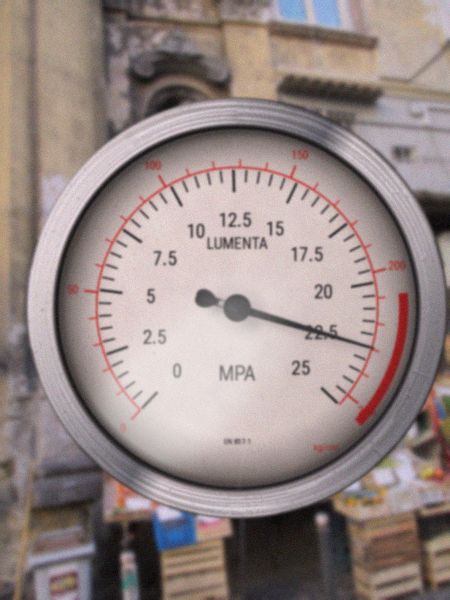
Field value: 22.5 MPa
